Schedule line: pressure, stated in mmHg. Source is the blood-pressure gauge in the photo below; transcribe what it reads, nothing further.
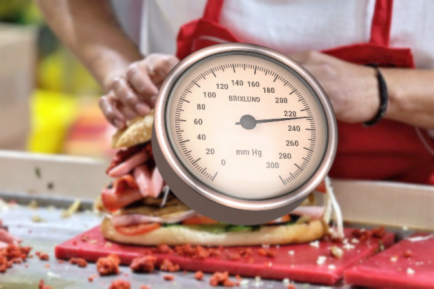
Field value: 230 mmHg
